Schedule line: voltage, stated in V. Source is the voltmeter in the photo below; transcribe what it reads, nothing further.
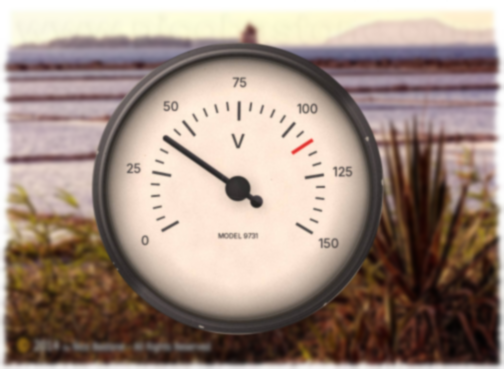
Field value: 40 V
